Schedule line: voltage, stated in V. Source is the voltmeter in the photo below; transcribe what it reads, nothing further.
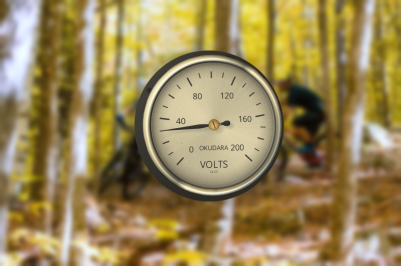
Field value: 30 V
